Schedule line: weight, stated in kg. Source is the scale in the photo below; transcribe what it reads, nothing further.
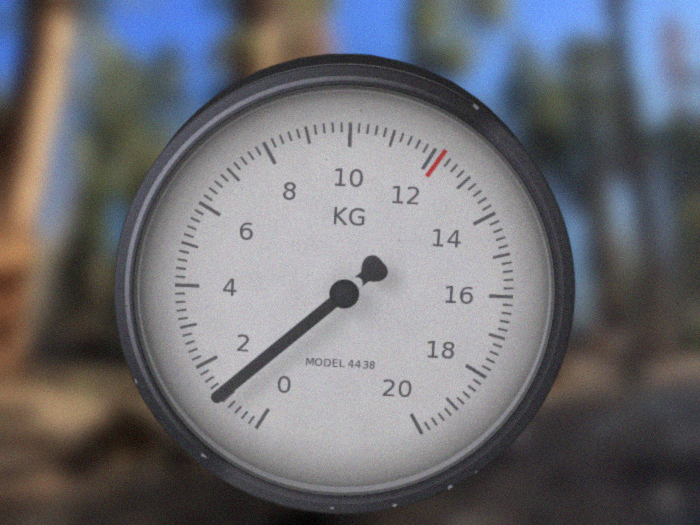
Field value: 1.2 kg
